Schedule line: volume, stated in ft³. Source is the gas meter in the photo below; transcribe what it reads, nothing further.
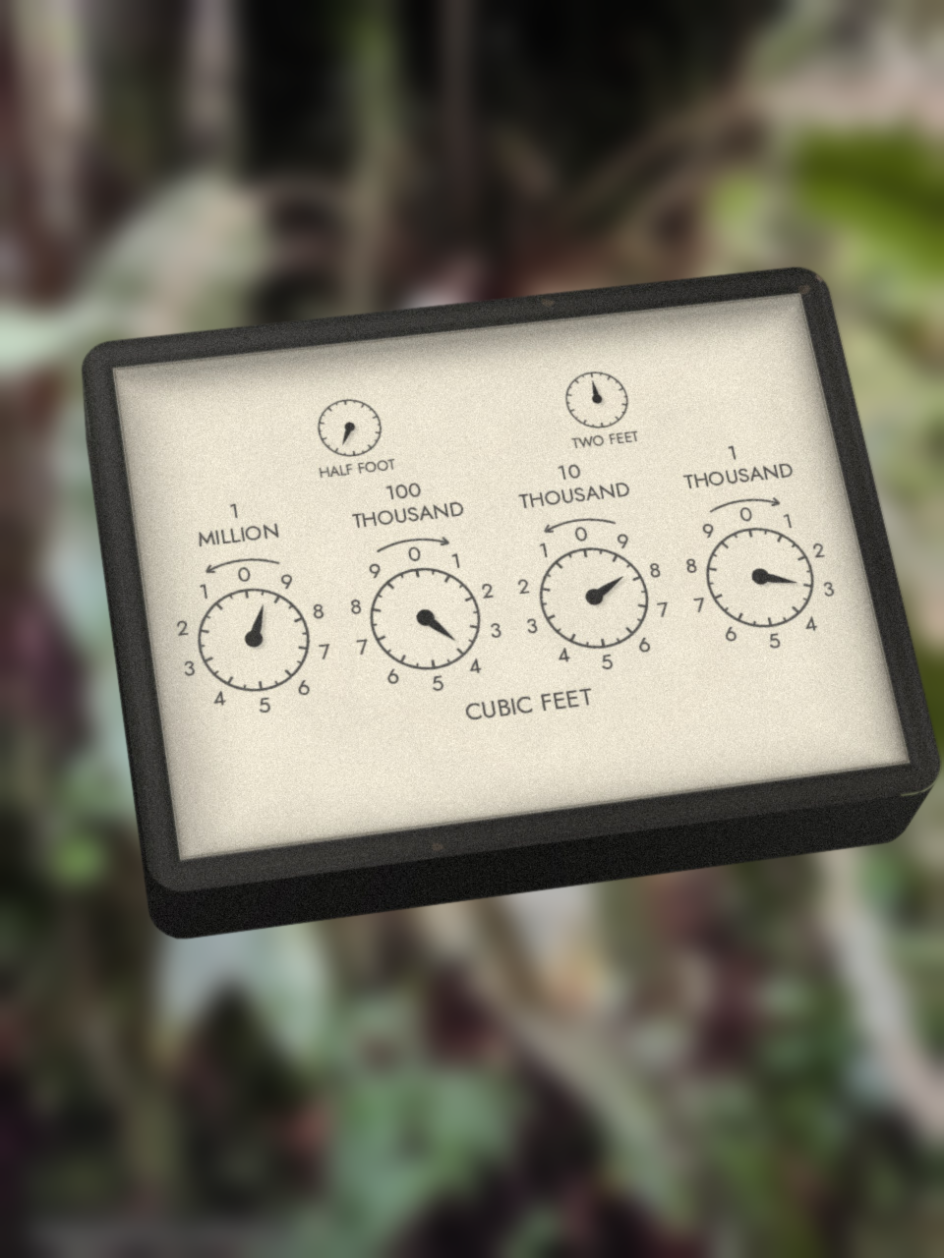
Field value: 938300 ft³
